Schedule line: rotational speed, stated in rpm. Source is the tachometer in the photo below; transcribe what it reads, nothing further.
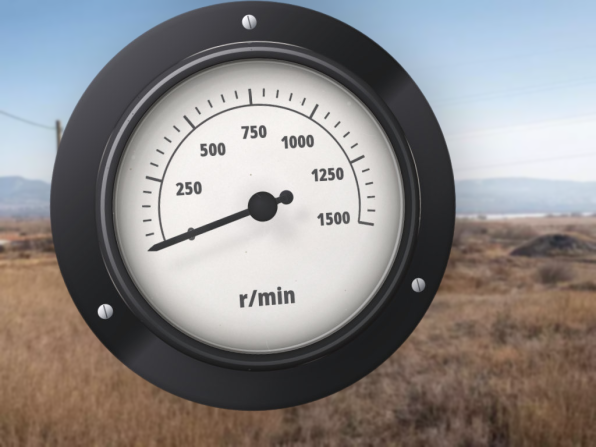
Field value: 0 rpm
